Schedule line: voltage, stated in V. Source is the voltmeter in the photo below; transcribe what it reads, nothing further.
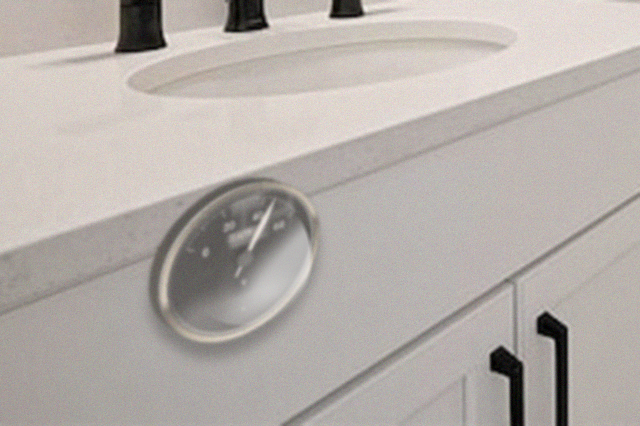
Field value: 45 V
